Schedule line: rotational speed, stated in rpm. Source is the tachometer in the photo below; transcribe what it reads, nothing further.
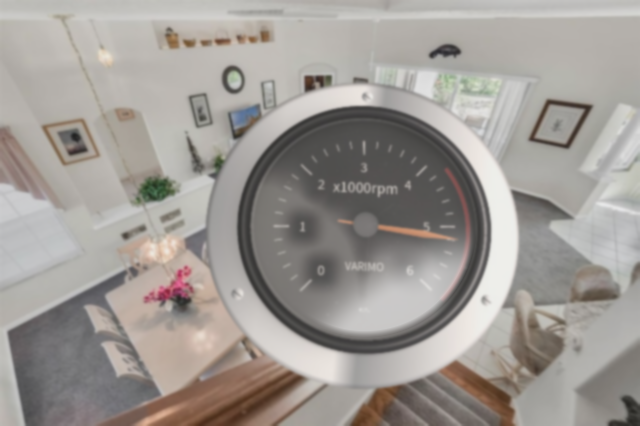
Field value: 5200 rpm
